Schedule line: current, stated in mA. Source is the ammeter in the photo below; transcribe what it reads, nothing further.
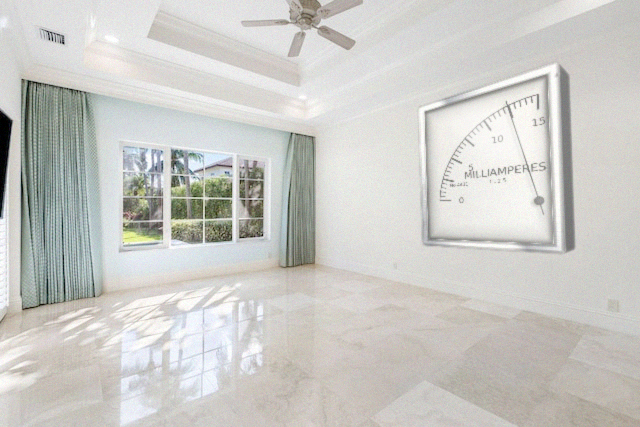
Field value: 12.5 mA
